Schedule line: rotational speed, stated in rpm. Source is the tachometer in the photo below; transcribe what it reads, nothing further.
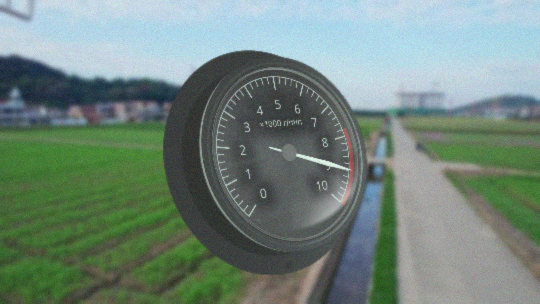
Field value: 9000 rpm
